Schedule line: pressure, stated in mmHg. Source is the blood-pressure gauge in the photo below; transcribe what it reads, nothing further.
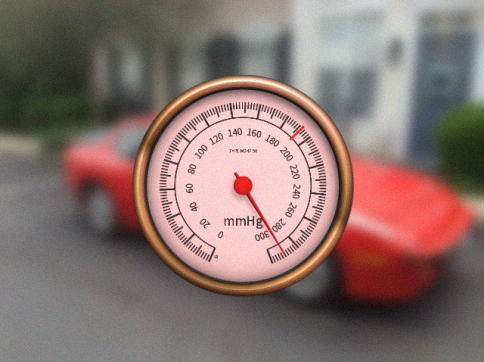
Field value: 290 mmHg
